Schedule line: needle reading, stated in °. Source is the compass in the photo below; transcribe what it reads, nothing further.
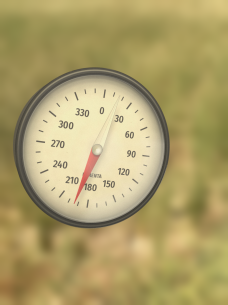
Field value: 195 °
